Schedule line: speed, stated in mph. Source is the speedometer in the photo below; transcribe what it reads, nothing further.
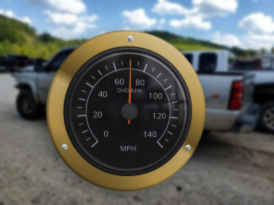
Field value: 70 mph
